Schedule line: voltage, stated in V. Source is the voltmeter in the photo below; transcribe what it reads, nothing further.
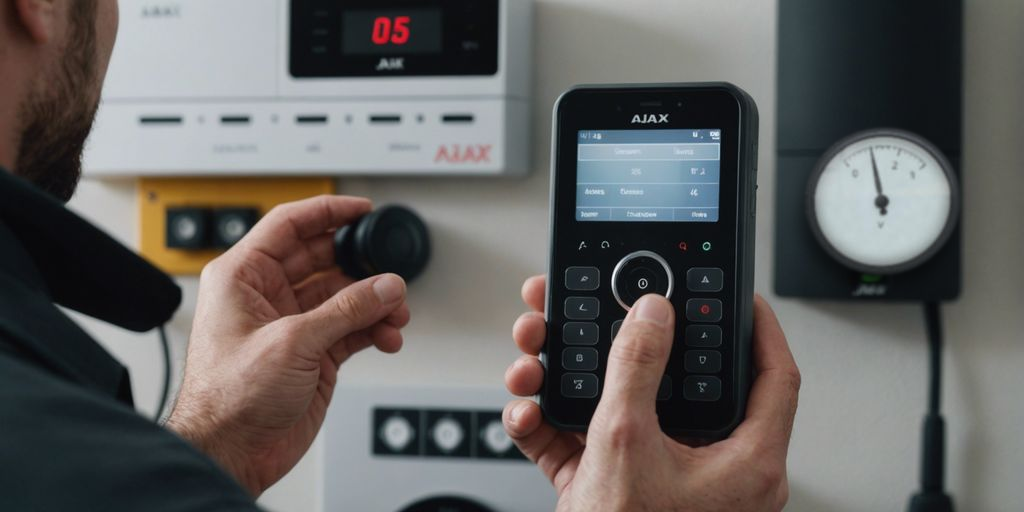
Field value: 1 V
